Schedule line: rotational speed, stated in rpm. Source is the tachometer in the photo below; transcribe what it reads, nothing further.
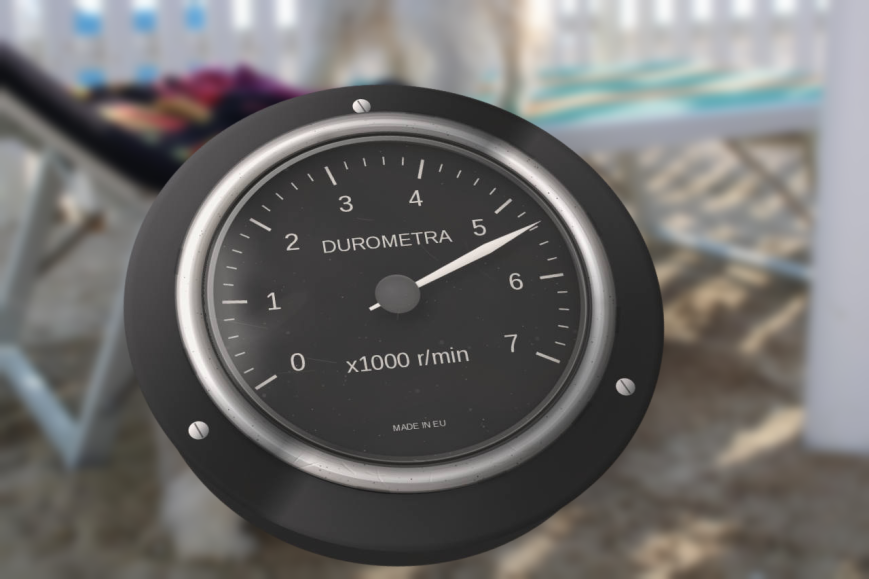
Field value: 5400 rpm
